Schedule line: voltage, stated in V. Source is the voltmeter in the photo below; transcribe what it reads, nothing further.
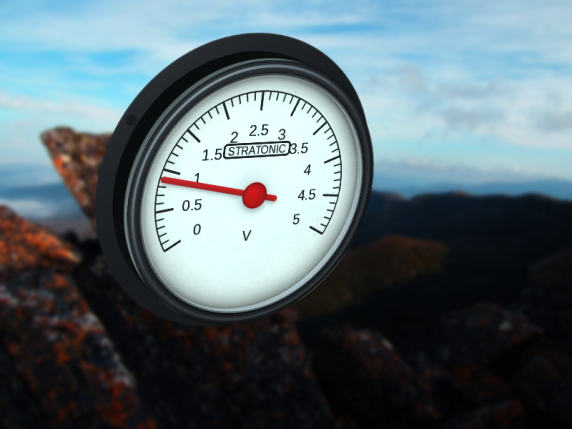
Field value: 0.9 V
